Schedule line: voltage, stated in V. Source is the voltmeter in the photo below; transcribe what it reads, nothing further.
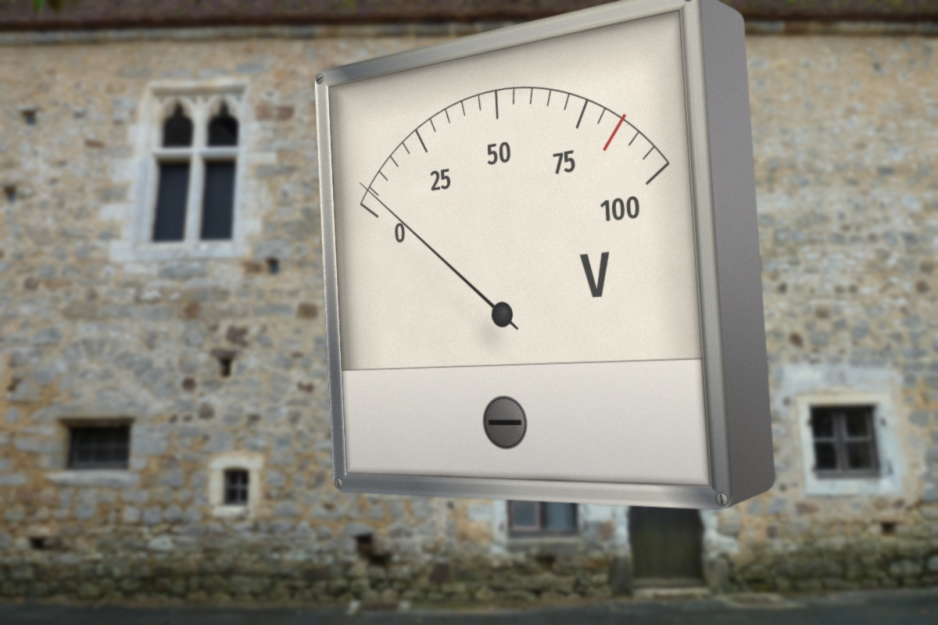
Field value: 5 V
